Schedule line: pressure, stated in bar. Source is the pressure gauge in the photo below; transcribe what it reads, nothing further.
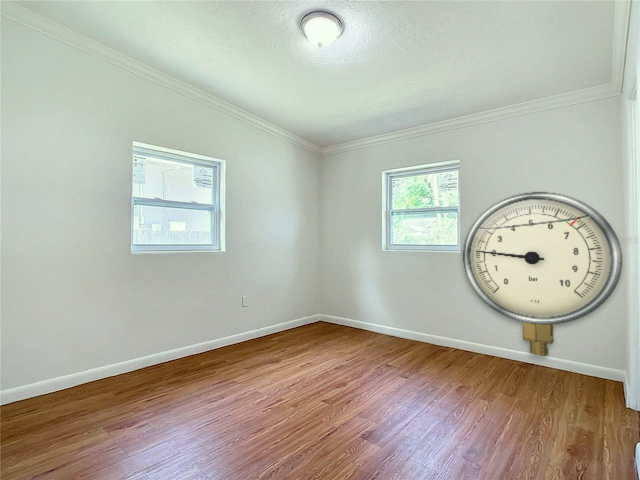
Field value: 2 bar
